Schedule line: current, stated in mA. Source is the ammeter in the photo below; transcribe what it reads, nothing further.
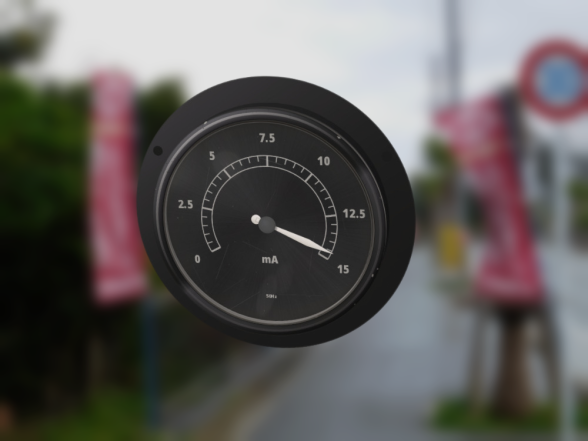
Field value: 14.5 mA
